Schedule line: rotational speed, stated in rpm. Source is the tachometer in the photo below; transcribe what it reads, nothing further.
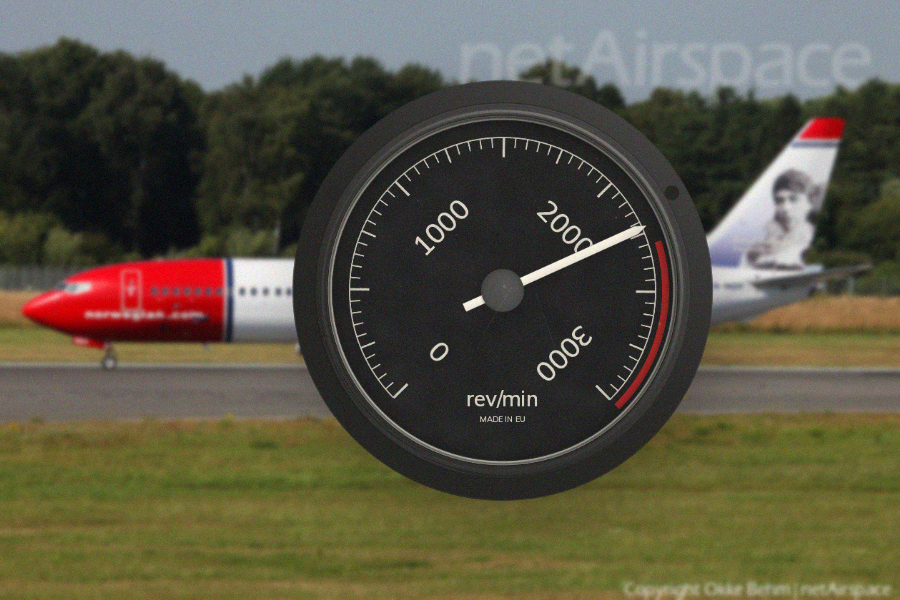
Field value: 2225 rpm
